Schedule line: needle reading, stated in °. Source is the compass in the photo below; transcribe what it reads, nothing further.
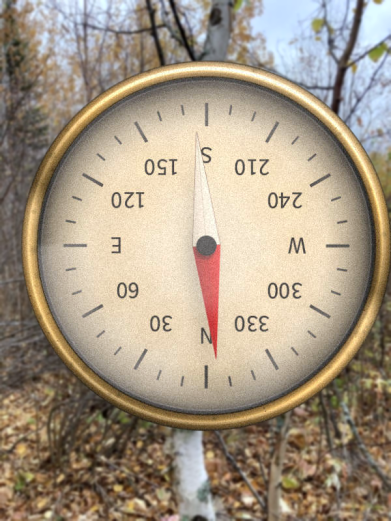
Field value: 355 °
